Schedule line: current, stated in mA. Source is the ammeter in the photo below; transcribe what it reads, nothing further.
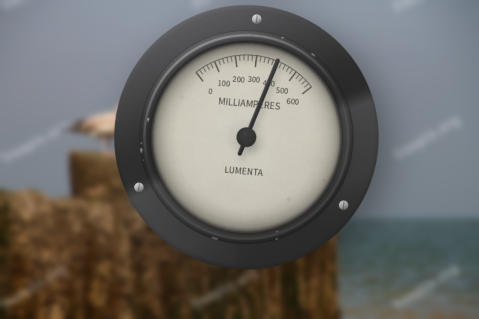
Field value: 400 mA
